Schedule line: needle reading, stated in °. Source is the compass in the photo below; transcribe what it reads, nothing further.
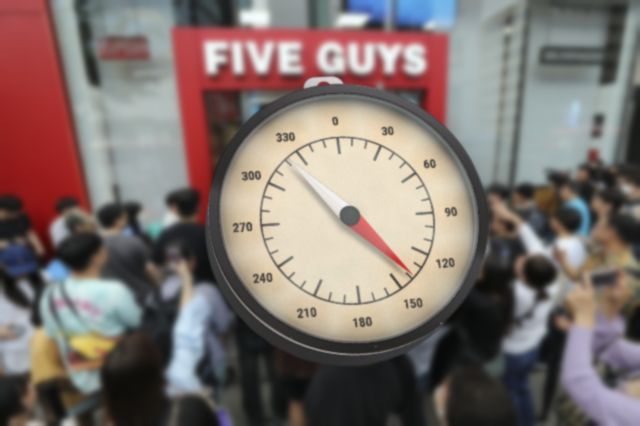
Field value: 140 °
